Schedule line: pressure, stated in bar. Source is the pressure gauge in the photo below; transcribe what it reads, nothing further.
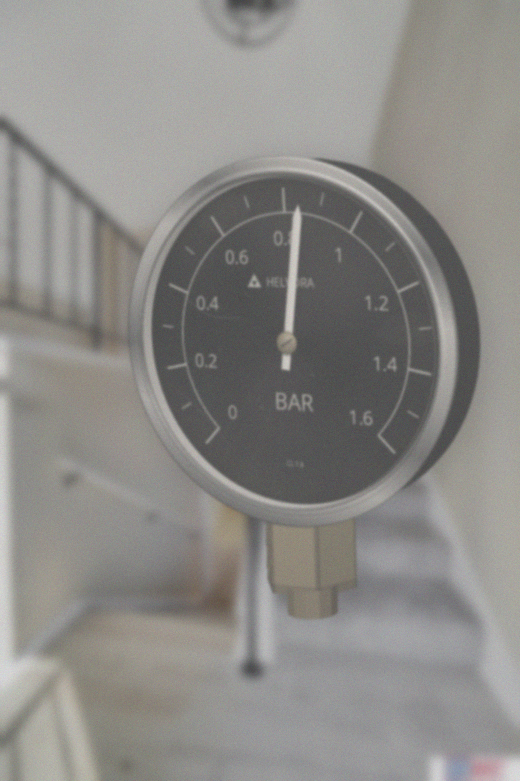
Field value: 0.85 bar
